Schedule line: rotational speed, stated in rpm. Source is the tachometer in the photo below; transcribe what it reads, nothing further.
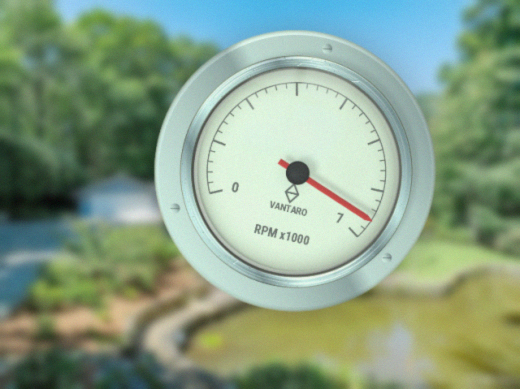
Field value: 6600 rpm
